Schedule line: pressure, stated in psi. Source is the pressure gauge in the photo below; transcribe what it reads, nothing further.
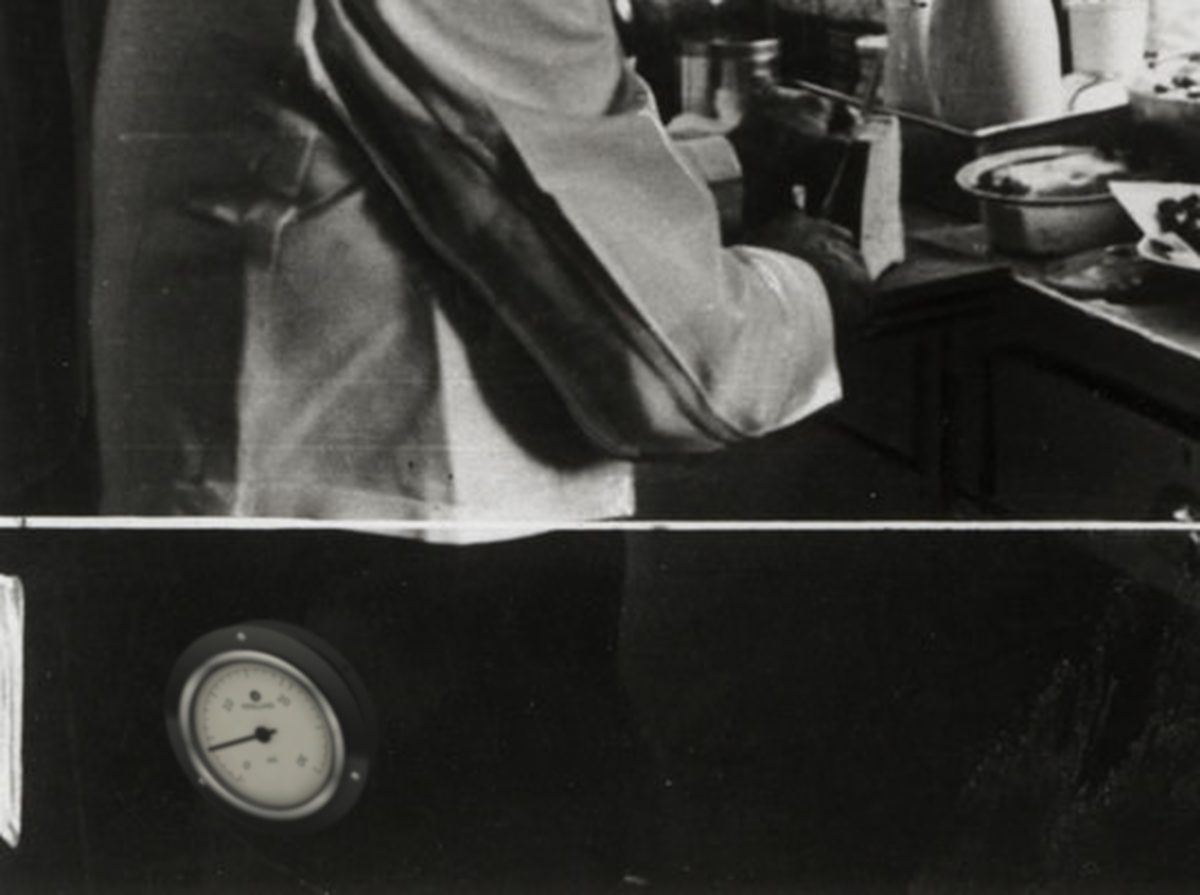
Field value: 4 psi
